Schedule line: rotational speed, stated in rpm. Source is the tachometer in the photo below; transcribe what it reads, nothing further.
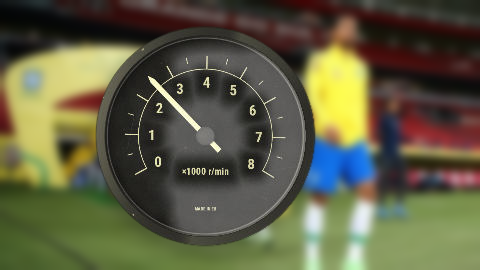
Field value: 2500 rpm
